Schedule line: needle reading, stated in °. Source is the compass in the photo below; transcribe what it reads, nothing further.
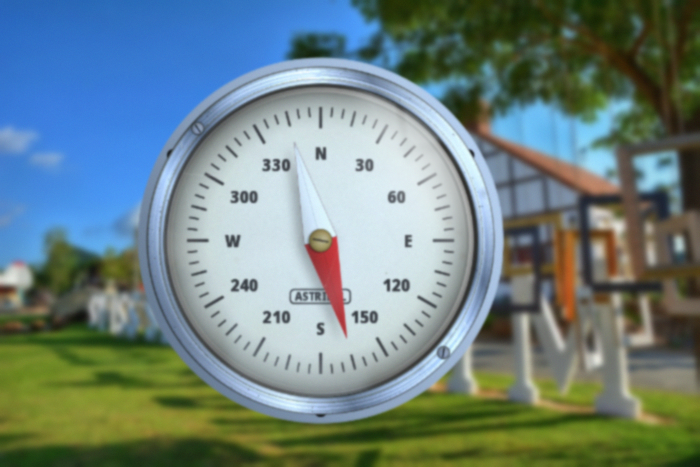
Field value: 165 °
